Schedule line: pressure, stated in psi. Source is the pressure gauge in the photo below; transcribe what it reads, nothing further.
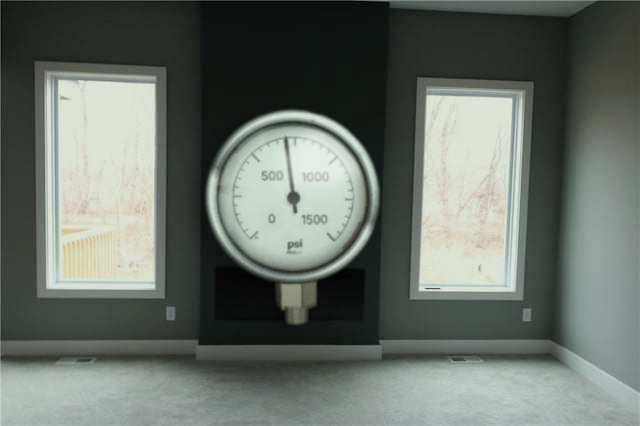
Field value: 700 psi
